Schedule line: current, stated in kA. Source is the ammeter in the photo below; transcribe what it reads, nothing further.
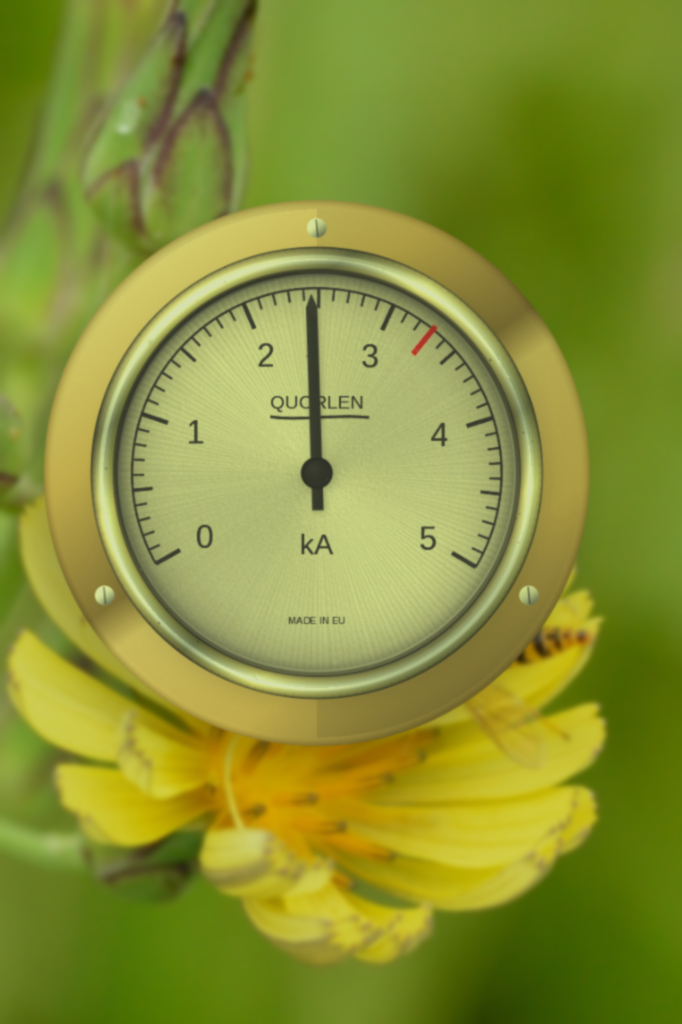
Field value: 2.45 kA
